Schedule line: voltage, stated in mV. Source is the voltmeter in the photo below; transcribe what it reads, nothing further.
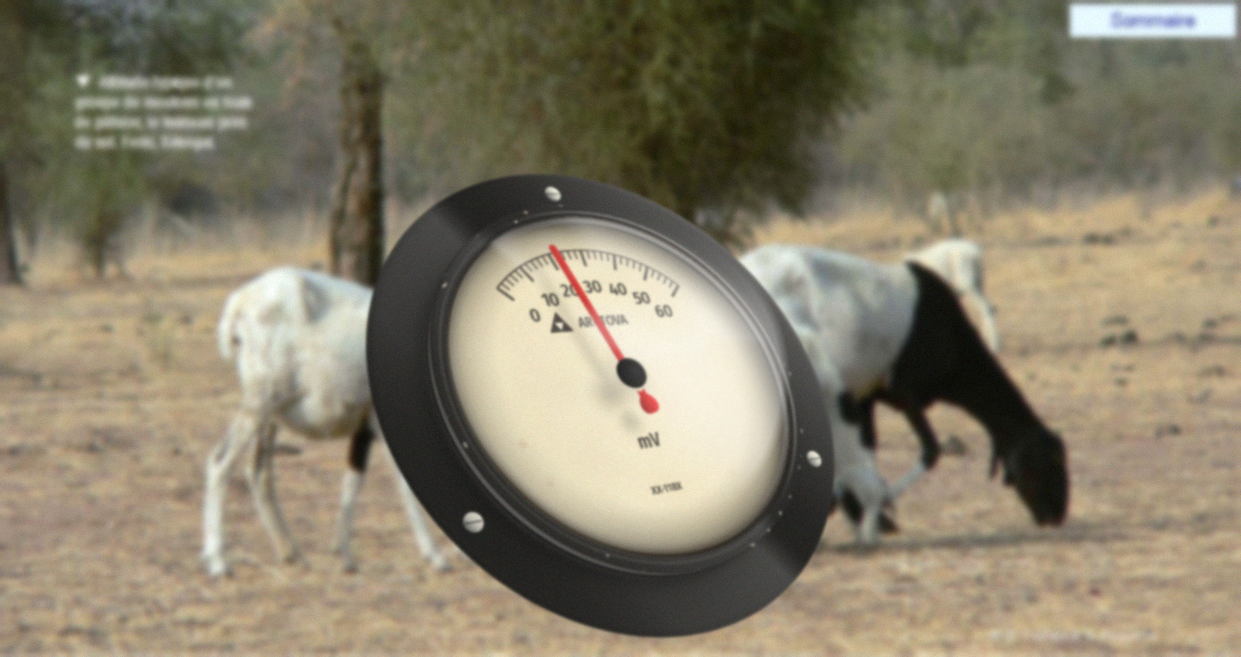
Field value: 20 mV
